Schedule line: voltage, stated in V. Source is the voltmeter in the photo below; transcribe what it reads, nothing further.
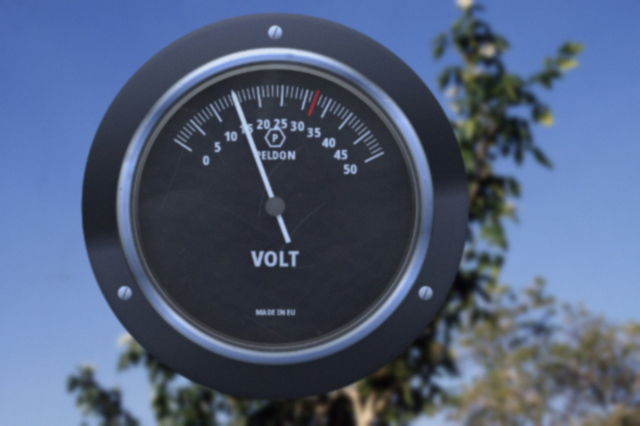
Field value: 15 V
